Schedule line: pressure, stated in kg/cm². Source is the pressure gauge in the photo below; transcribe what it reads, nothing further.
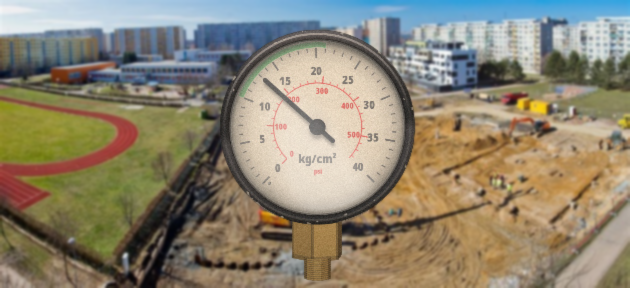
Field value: 13 kg/cm²
